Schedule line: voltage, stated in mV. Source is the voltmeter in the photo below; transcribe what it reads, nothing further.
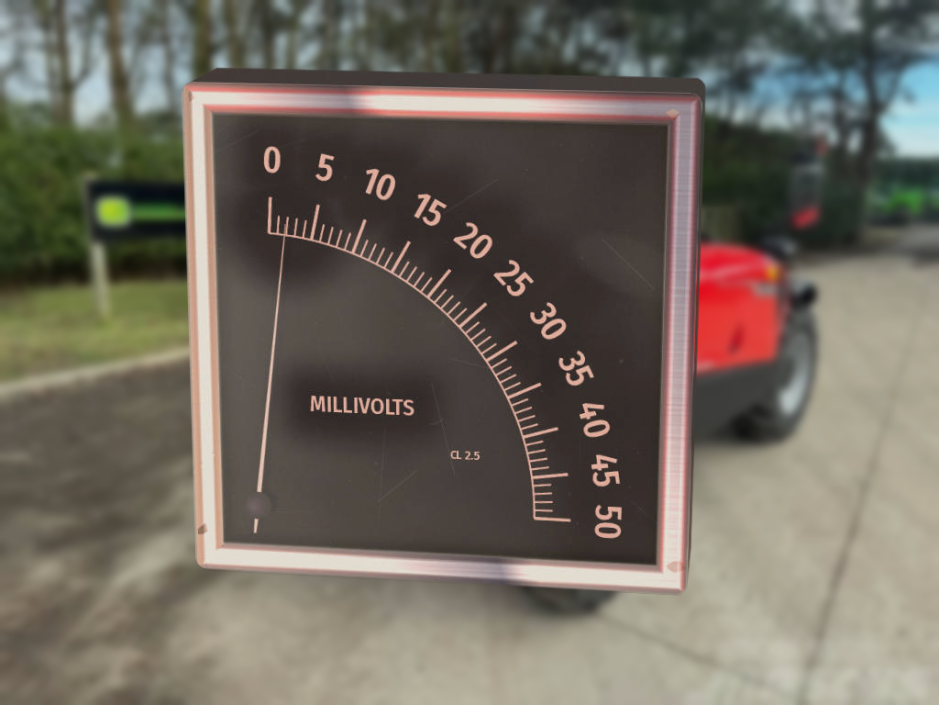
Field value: 2 mV
